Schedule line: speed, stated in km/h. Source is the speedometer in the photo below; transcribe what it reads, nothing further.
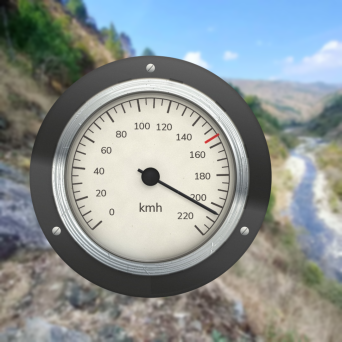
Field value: 205 km/h
